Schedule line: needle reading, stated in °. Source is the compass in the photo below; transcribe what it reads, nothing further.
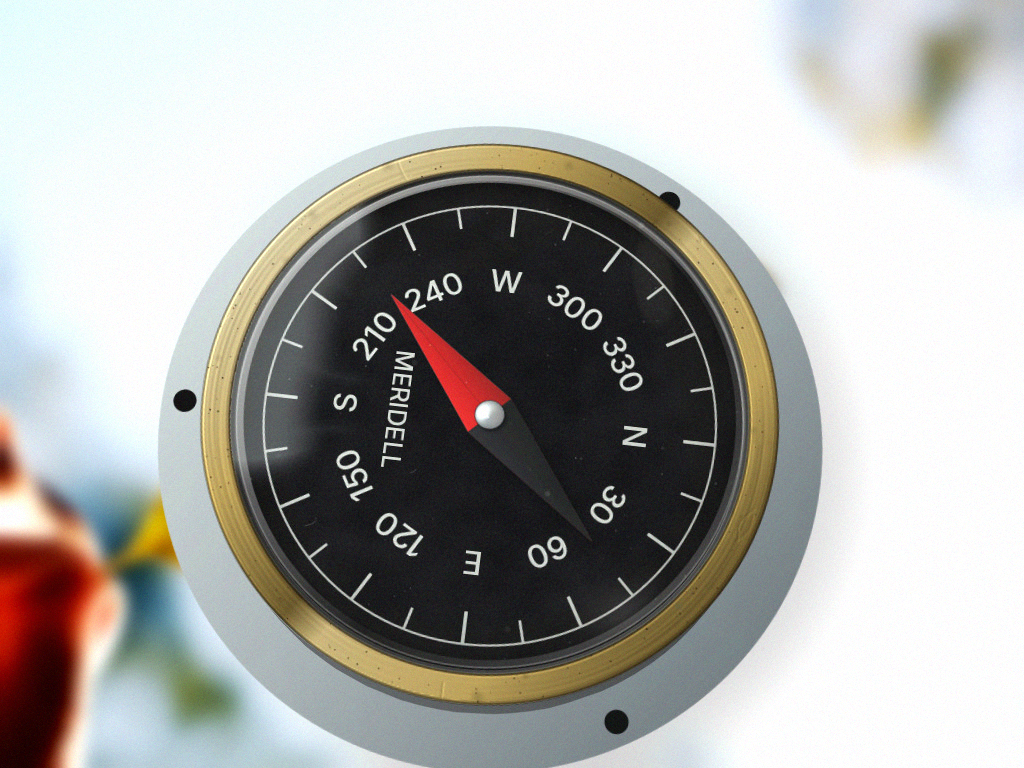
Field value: 225 °
